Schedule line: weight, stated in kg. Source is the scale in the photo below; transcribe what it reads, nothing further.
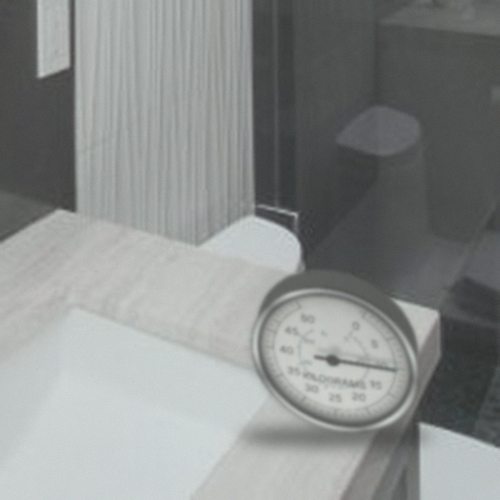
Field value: 10 kg
